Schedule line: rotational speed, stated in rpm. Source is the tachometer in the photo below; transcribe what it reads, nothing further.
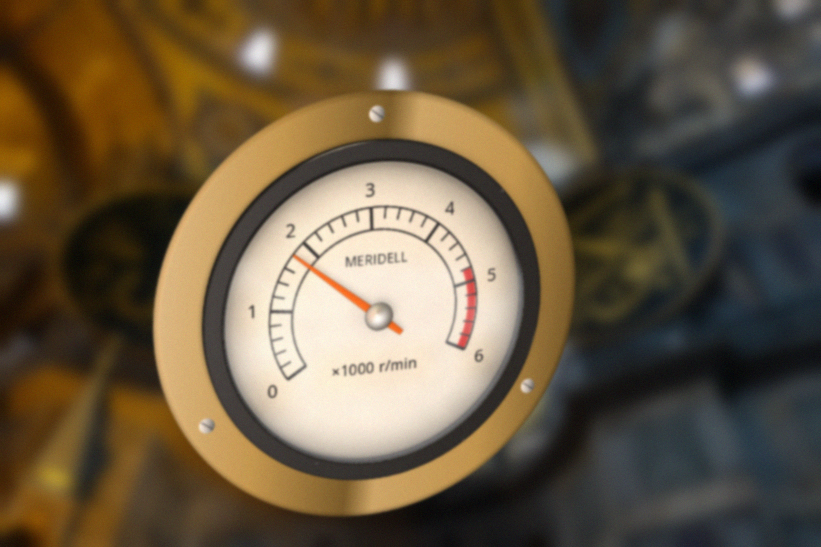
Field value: 1800 rpm
